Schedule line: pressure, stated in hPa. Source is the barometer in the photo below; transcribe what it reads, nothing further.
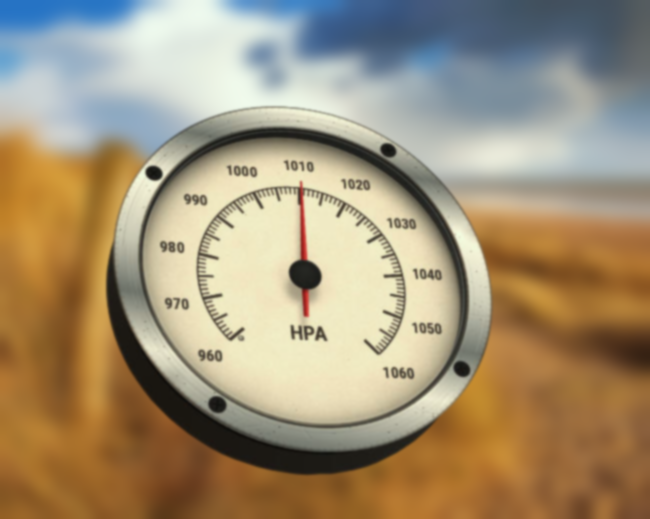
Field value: 1010 hPa
